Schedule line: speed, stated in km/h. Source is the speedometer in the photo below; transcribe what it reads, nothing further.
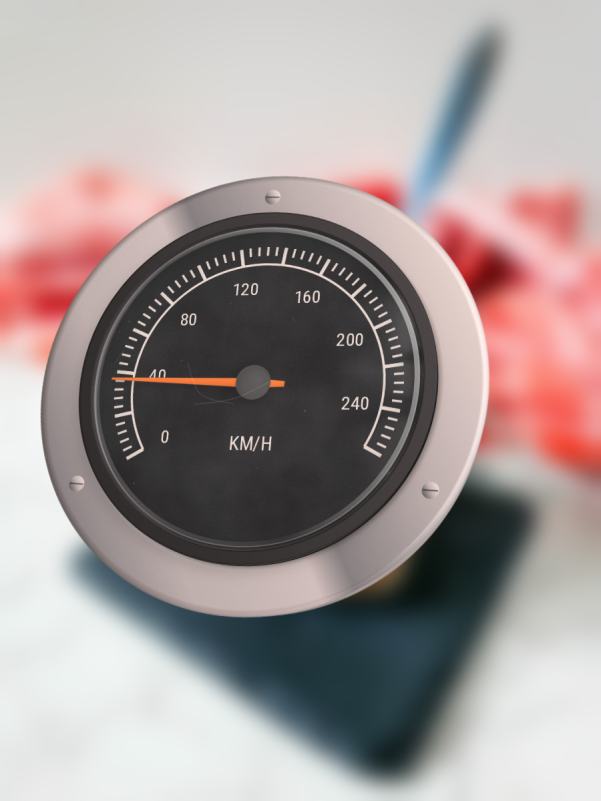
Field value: 36 km/h
